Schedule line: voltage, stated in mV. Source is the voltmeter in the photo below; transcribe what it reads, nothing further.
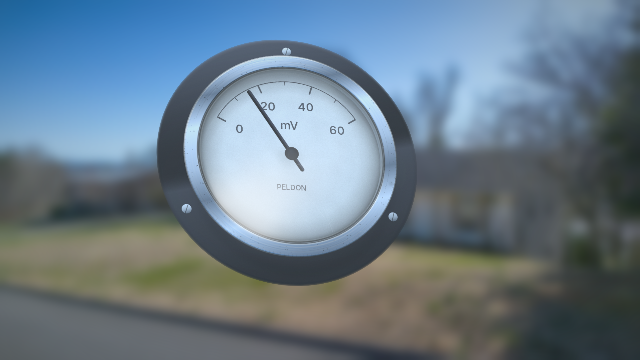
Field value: 15 mV
